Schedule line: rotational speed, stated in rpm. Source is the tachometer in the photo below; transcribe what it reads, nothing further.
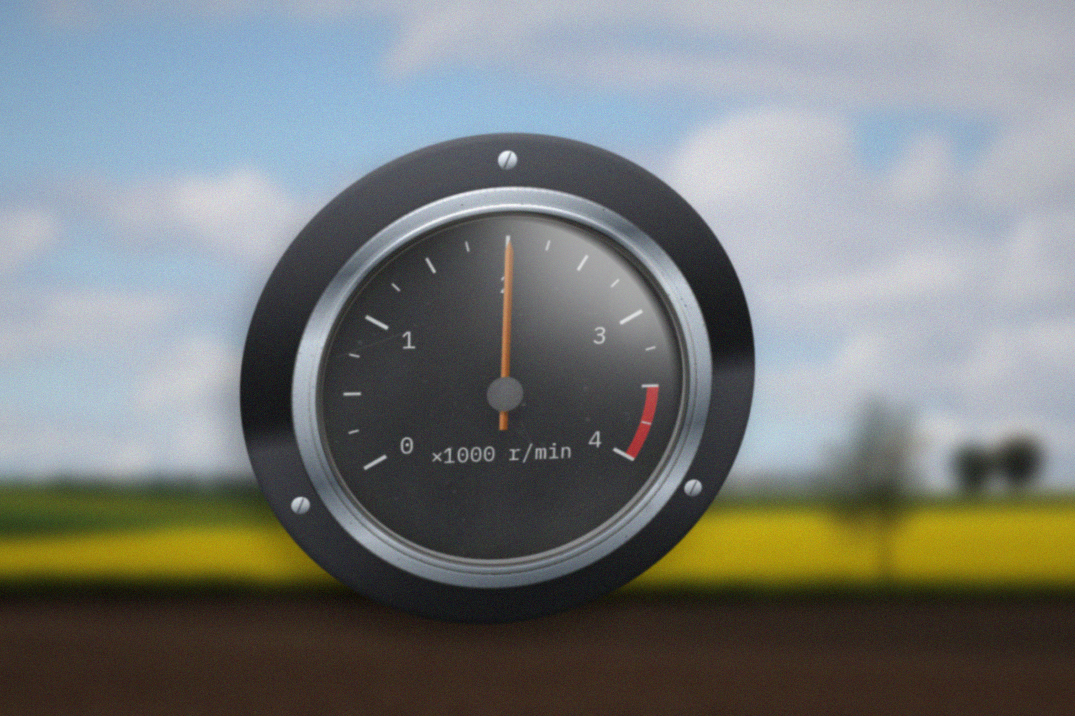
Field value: 2000 rpm
